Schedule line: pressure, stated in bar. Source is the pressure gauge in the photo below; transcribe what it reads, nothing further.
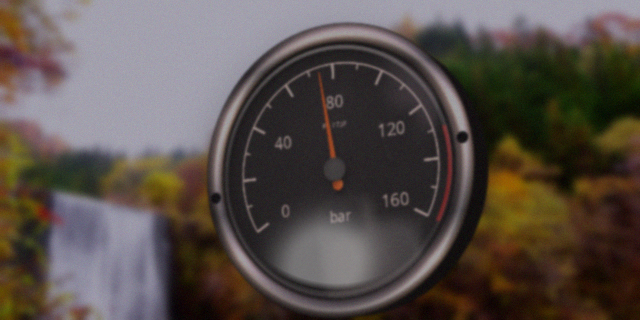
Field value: 75 bar
